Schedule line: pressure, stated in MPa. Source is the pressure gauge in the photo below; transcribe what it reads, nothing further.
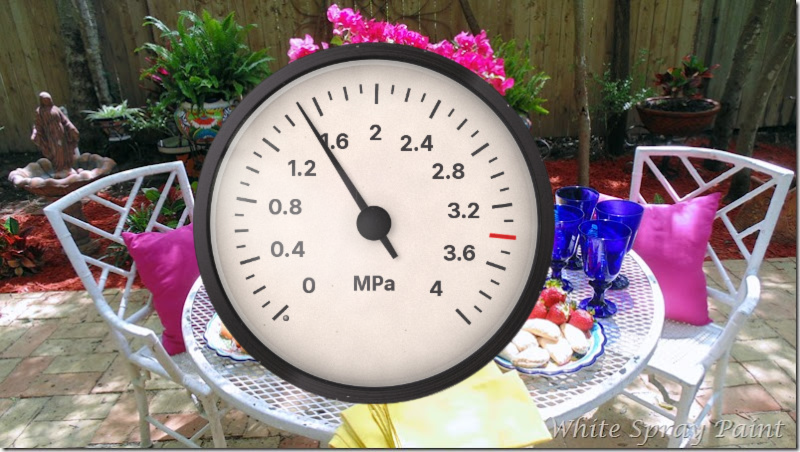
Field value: 1.5 MPa
